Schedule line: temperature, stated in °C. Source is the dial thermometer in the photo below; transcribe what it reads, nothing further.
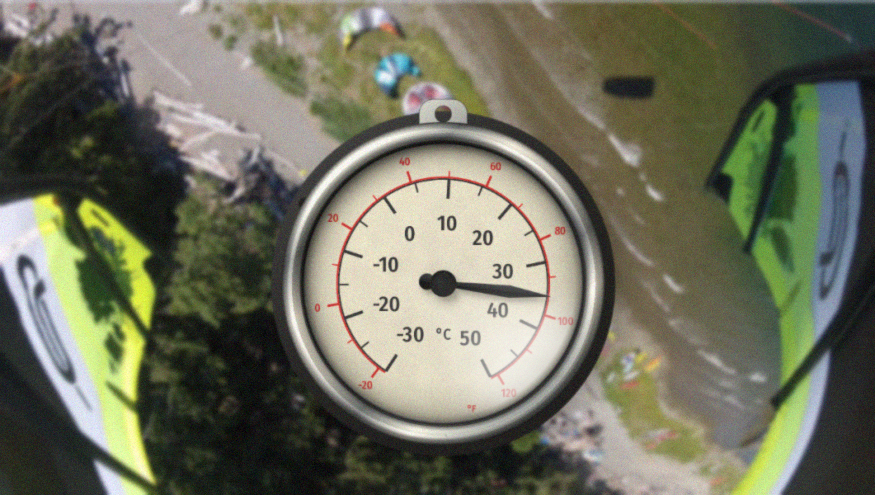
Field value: 35 °C
